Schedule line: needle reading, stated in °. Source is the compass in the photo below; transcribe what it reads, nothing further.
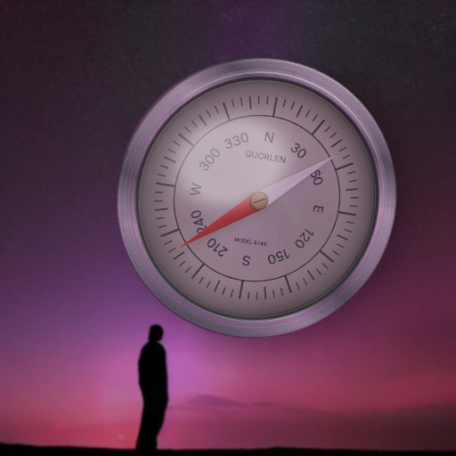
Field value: 230 °
